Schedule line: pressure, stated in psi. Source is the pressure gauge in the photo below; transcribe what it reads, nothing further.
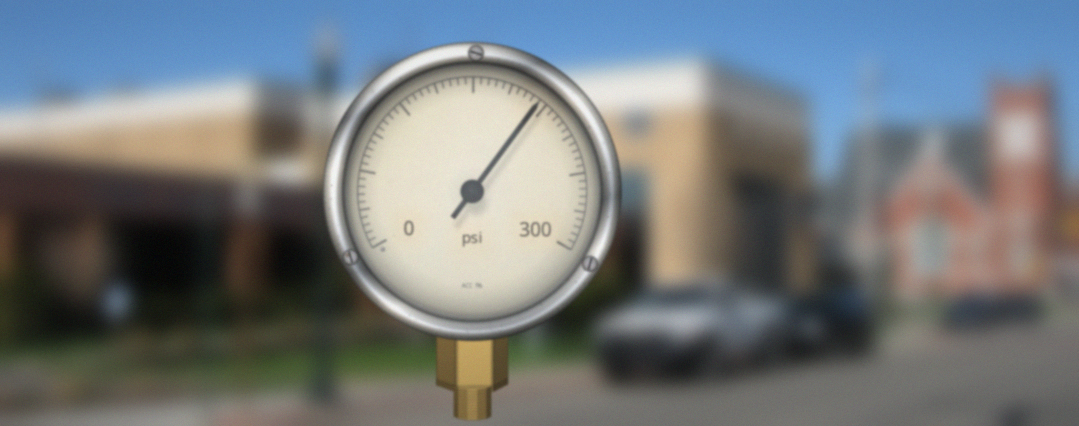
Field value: 195 psi
